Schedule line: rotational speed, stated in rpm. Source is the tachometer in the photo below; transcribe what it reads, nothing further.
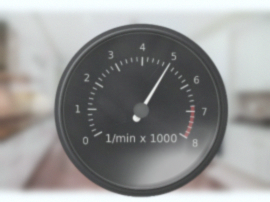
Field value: 5000 rpm
